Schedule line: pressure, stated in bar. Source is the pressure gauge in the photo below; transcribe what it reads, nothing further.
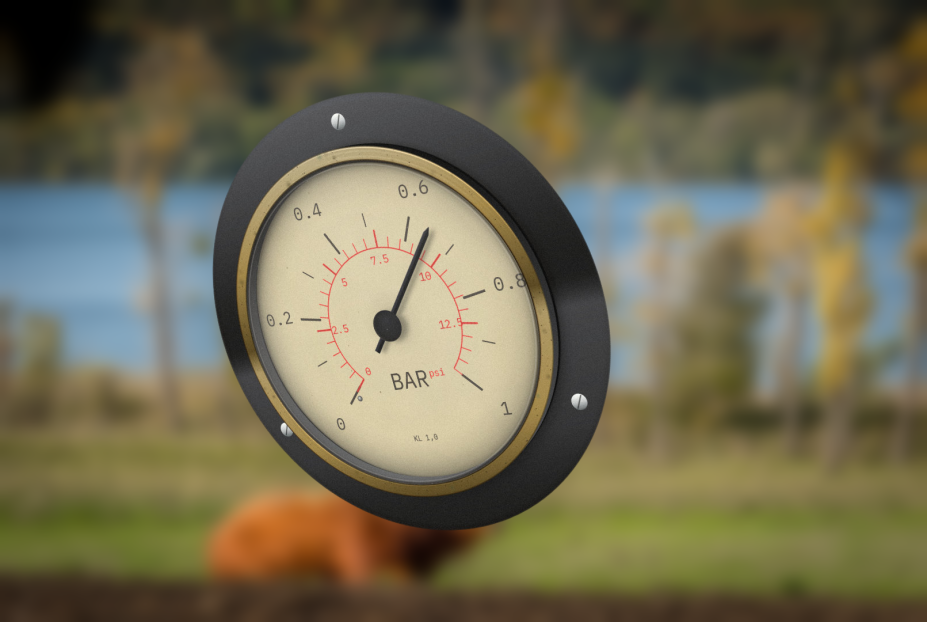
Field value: 0.65 bar
